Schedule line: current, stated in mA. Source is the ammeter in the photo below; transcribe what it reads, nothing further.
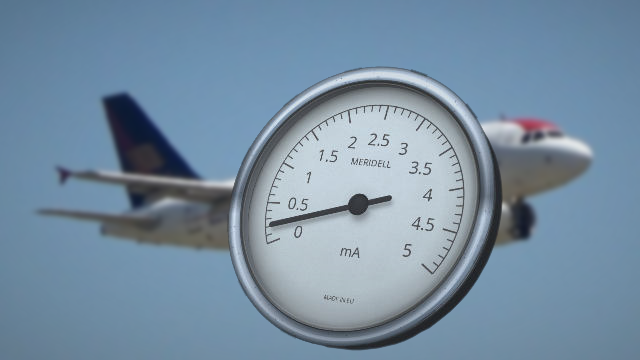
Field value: 0.2 mA
